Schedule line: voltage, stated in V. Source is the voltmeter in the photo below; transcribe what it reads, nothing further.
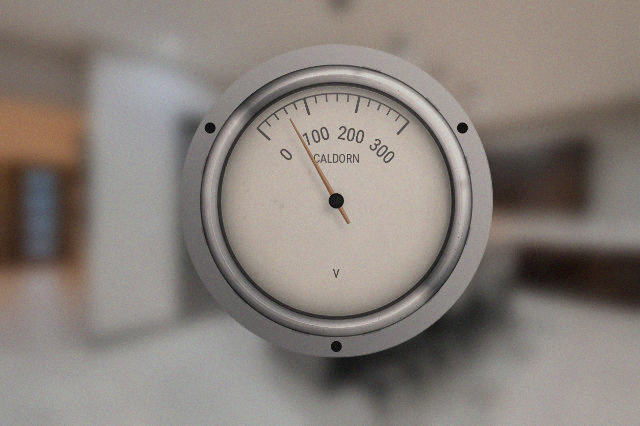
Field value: 60 V
